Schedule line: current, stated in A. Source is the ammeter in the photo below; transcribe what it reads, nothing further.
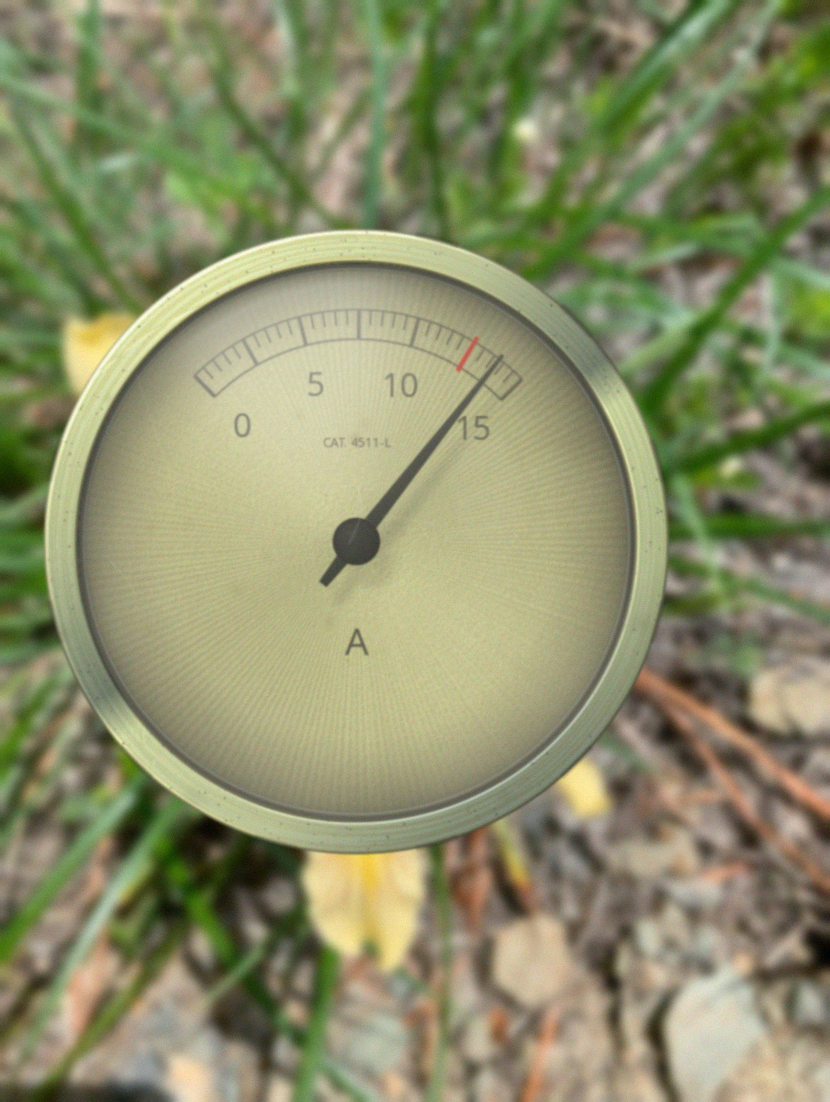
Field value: 13.75 A
